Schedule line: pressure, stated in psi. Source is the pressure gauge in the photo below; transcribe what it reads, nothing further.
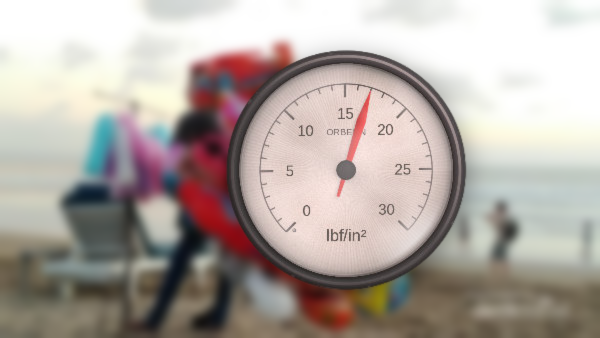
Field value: 17 psi
